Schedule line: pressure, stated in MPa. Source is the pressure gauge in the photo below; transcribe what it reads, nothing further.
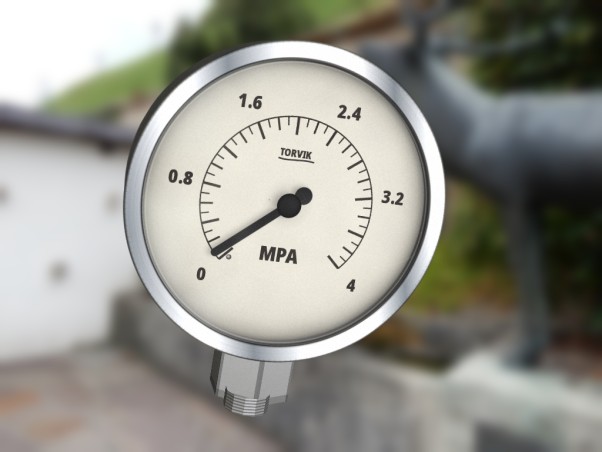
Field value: 0.1 MPa
